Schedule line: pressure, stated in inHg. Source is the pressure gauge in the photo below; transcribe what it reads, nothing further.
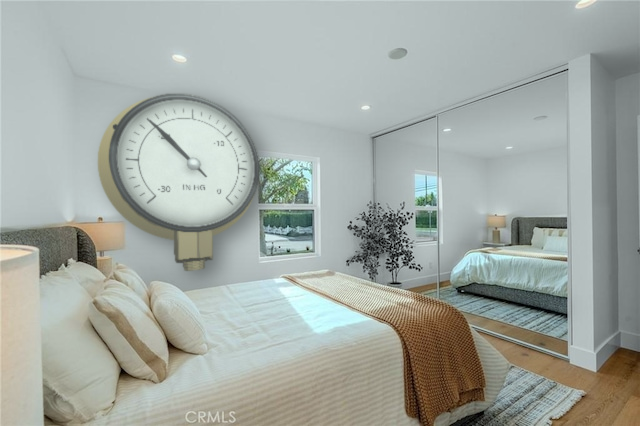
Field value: -20 inHg
